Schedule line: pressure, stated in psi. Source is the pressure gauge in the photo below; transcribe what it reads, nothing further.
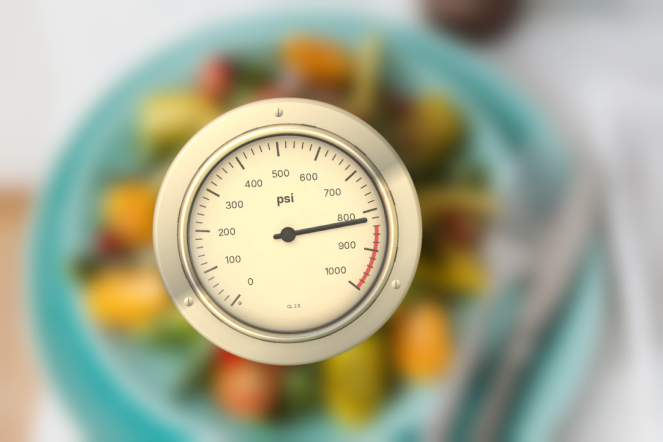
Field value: 820 psi
